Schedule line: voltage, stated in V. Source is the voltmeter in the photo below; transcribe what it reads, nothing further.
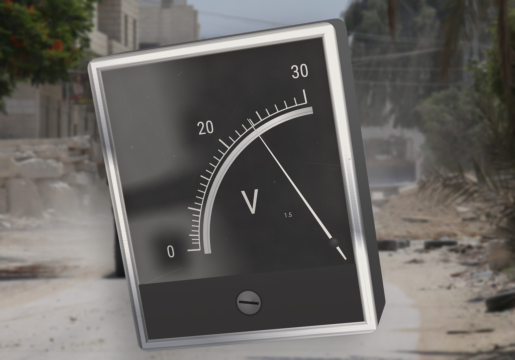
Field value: 24 V
